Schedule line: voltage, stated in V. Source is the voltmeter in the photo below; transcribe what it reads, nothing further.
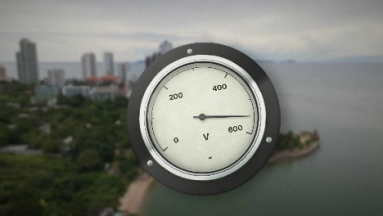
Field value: 550 V
